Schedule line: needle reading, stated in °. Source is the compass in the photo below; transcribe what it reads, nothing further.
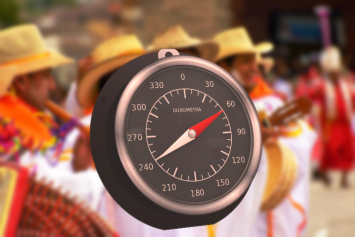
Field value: 60 °
